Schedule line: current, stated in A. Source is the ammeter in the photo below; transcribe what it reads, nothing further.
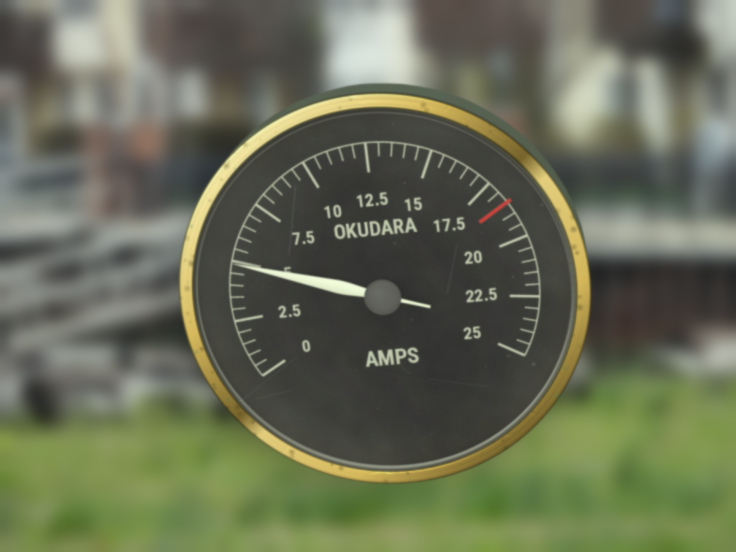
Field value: 5 A
